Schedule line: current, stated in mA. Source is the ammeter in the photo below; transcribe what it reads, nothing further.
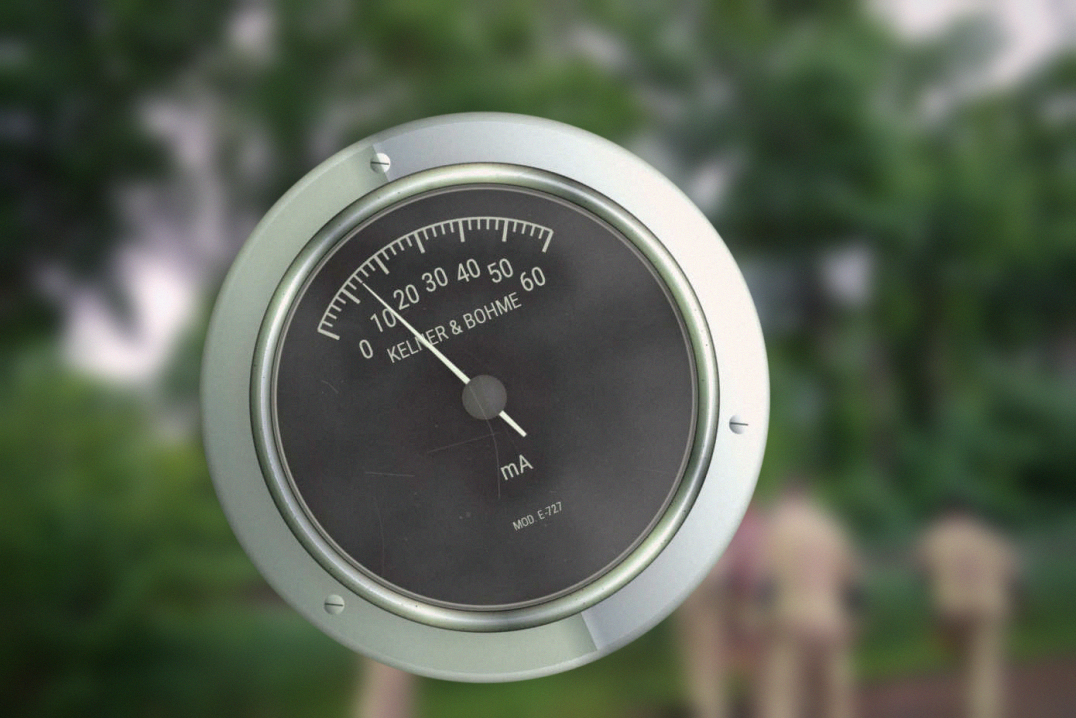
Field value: 14 mA
